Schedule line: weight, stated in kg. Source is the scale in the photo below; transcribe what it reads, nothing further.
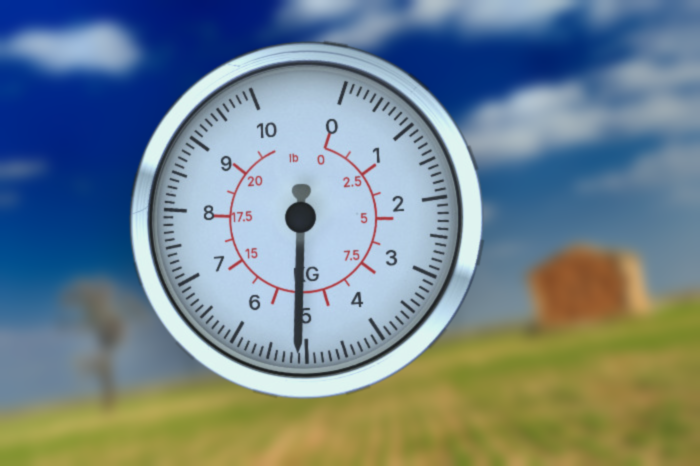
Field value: 5.1 kg
